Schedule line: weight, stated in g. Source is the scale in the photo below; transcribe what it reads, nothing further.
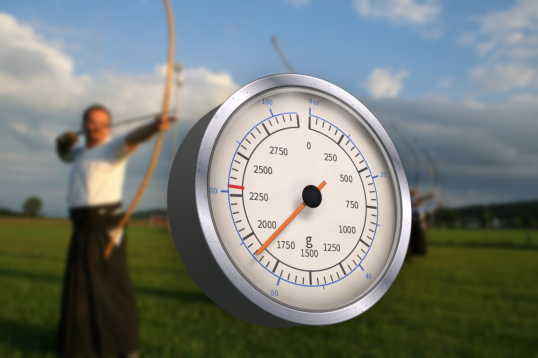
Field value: 1900 g
